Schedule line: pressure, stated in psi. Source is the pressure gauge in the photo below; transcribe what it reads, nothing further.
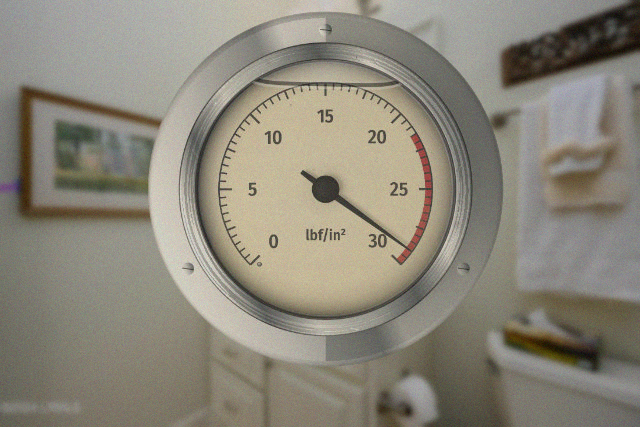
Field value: 29 psi
